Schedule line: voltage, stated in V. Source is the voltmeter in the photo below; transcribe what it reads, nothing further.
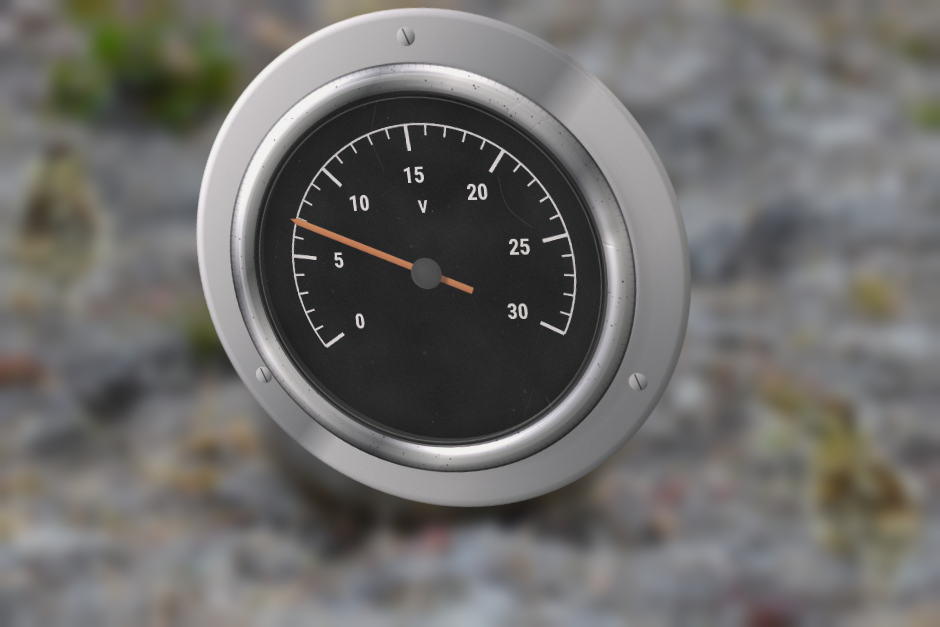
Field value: 7 V
